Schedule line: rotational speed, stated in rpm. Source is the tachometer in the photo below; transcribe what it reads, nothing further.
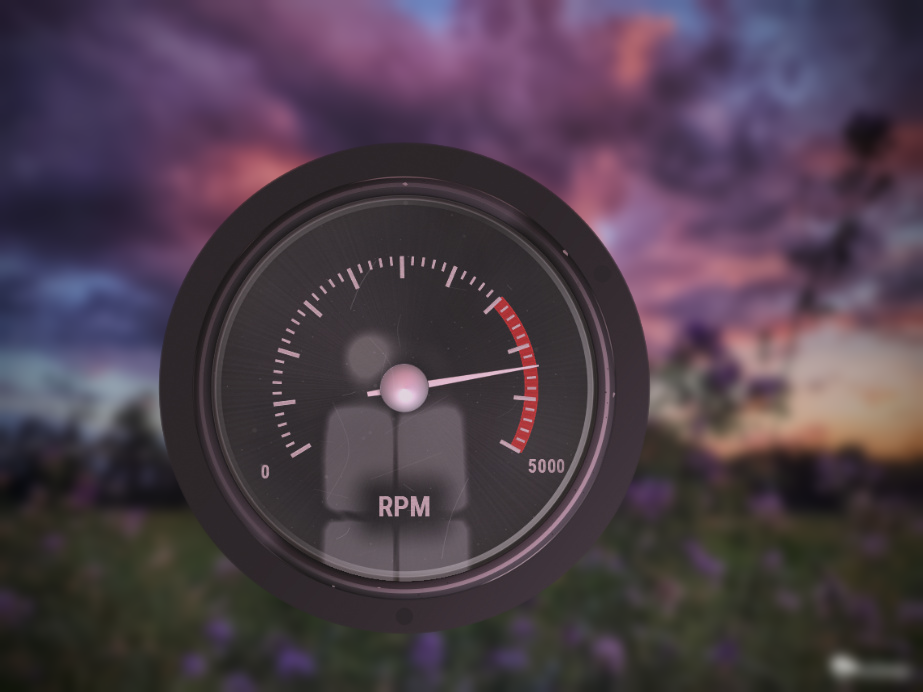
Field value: 4200 rpm
